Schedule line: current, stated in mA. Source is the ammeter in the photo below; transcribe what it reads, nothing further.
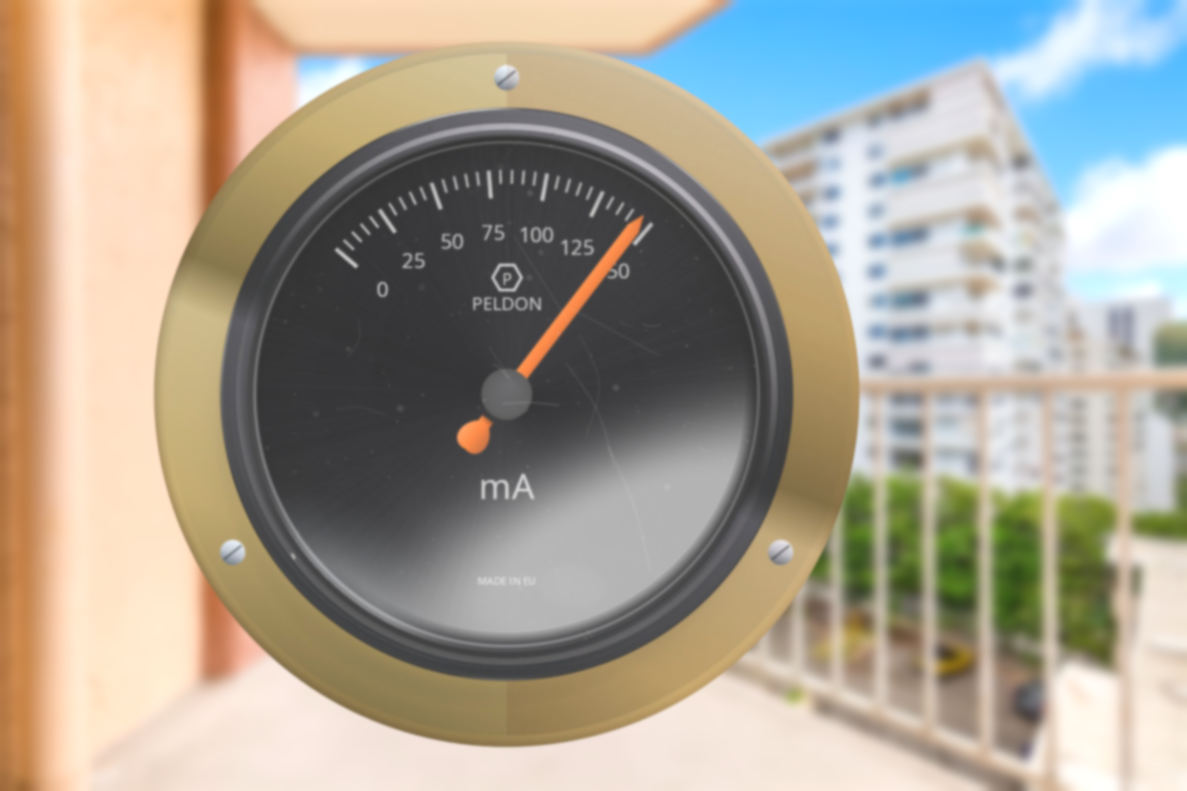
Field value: 145 mA
